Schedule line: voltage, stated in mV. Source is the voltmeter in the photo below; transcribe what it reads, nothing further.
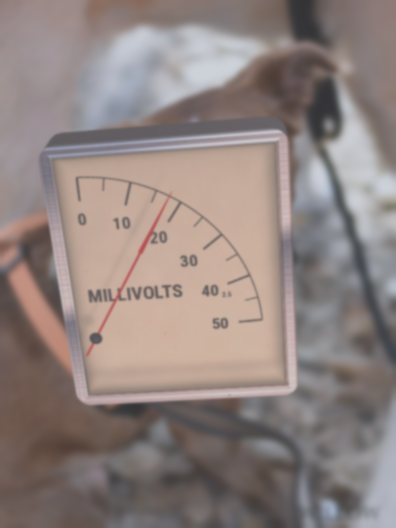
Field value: 17.5 mV
